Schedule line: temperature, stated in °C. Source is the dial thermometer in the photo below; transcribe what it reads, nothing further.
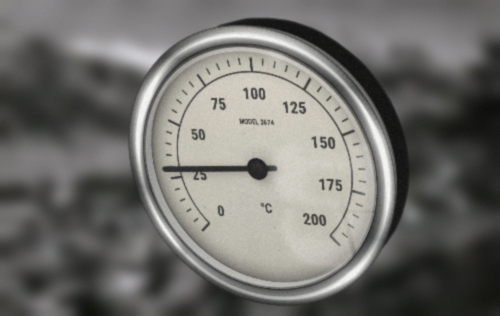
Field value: 30 °C
